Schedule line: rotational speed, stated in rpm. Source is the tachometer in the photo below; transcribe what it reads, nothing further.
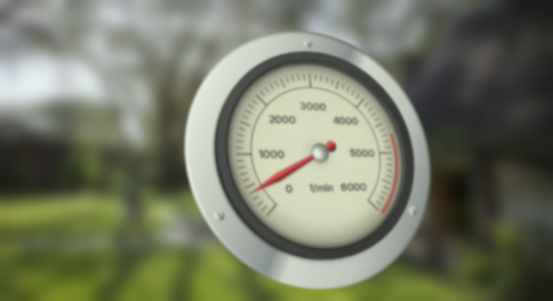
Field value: 400 rpm
